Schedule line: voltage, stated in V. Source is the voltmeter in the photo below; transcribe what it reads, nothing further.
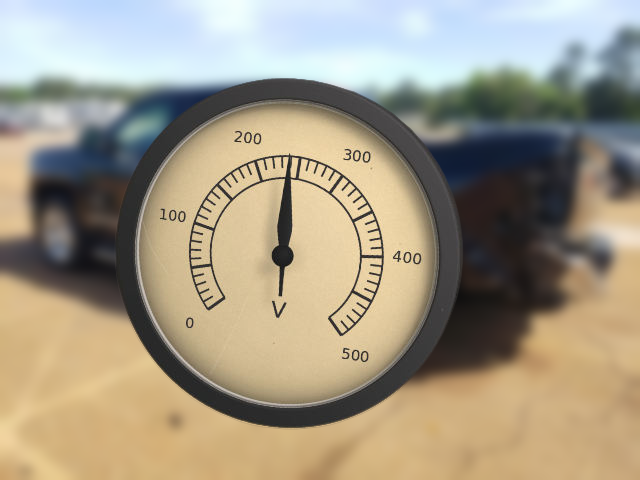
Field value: 240 V
